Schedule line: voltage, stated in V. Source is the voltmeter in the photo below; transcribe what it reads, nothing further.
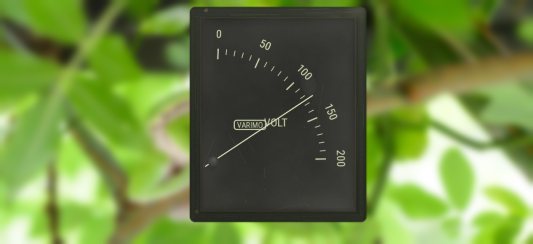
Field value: 125 V
